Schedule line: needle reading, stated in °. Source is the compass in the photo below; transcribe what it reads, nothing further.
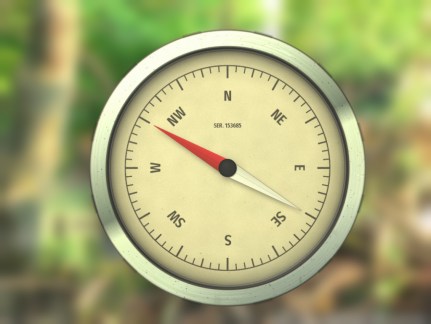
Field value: 300 °
